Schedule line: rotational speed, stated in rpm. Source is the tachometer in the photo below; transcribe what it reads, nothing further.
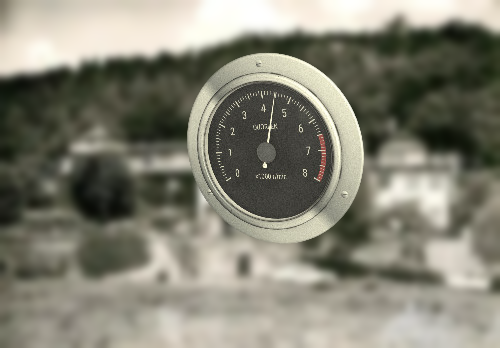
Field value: 4500 rpm
